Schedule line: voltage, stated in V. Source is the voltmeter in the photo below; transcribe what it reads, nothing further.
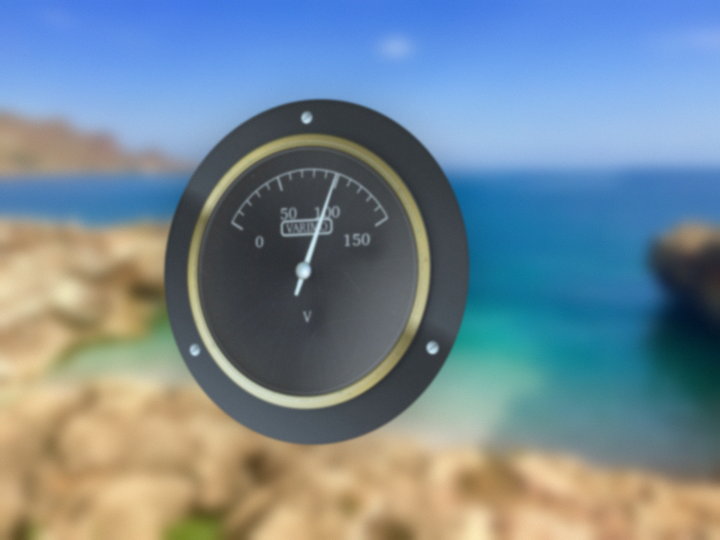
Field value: 100 V
